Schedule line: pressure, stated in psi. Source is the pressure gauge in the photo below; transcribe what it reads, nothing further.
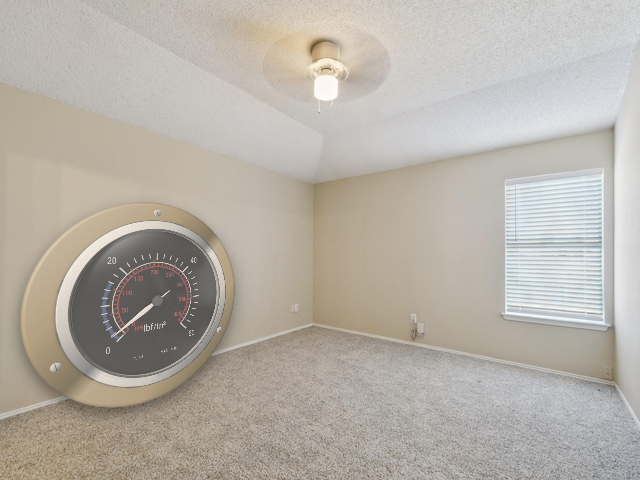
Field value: 2 psi
